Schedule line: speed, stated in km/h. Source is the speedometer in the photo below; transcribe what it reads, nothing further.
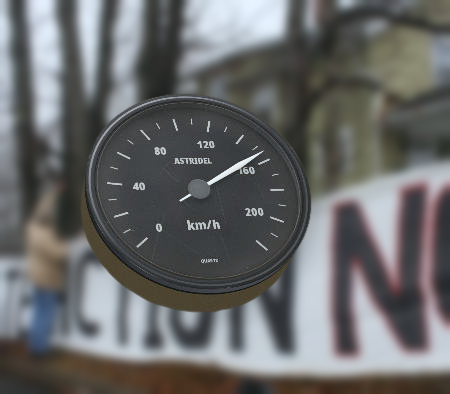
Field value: 155 km/h
